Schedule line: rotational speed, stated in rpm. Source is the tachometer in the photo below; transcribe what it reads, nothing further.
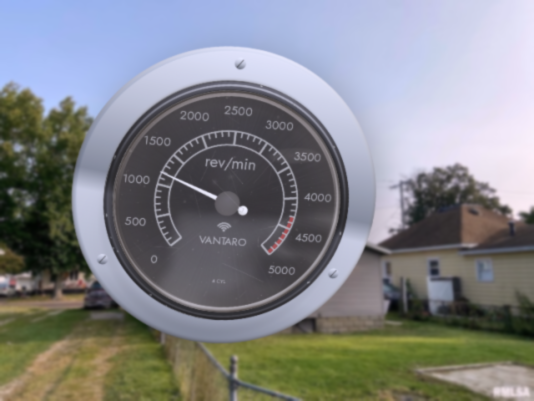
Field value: 1200 rpm
